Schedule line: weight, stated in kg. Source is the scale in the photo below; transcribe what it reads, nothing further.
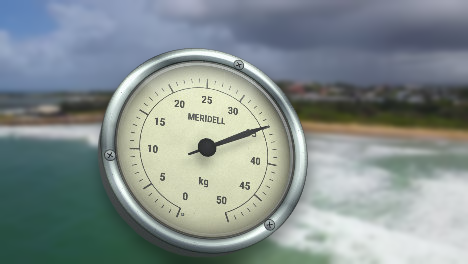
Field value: 35 kg
